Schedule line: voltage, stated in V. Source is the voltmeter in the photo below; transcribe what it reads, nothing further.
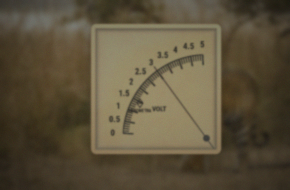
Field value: 3 V
